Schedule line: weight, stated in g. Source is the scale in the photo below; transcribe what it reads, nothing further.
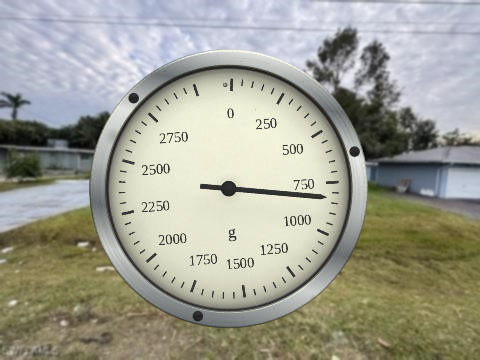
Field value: 825 g
